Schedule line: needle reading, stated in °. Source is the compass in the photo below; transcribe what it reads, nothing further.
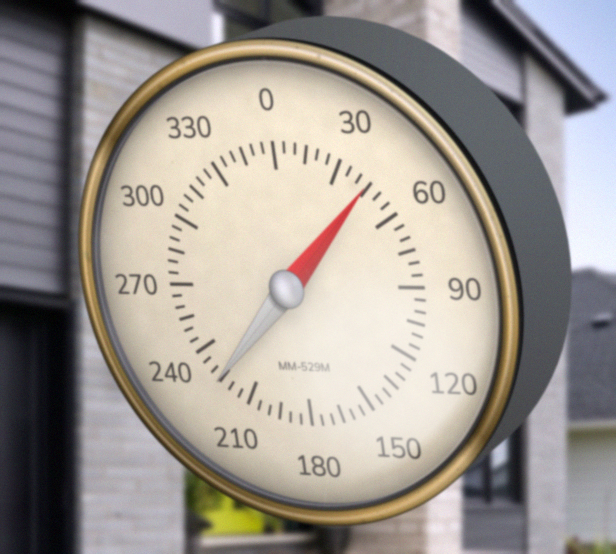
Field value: 45 °
